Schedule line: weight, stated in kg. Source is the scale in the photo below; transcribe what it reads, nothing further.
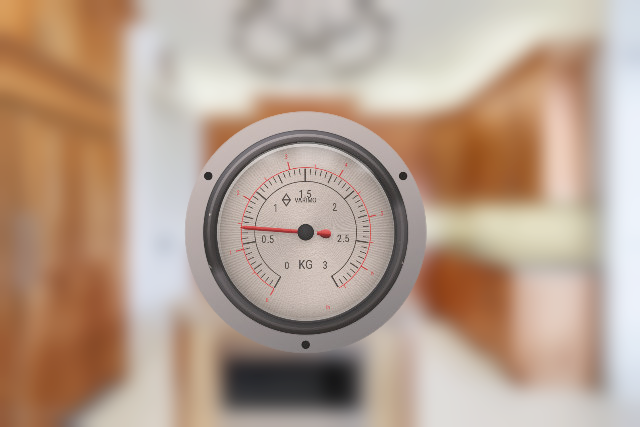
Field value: 0.65 kg
